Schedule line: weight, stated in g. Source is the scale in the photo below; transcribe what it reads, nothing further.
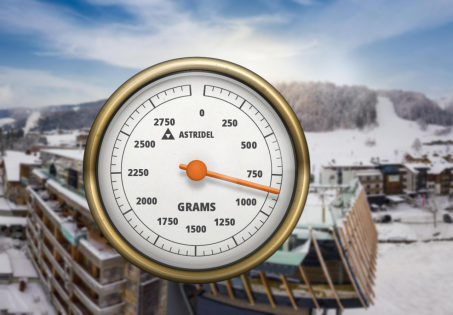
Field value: 850 g
